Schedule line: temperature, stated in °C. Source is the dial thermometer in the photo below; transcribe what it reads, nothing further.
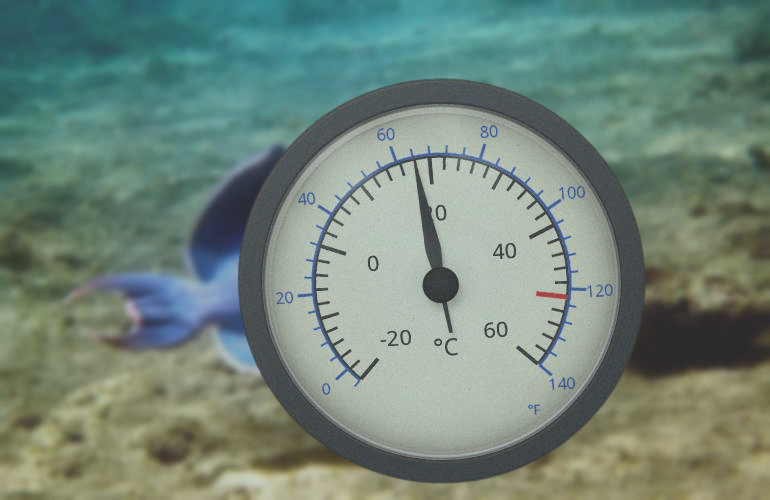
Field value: 18 °C
